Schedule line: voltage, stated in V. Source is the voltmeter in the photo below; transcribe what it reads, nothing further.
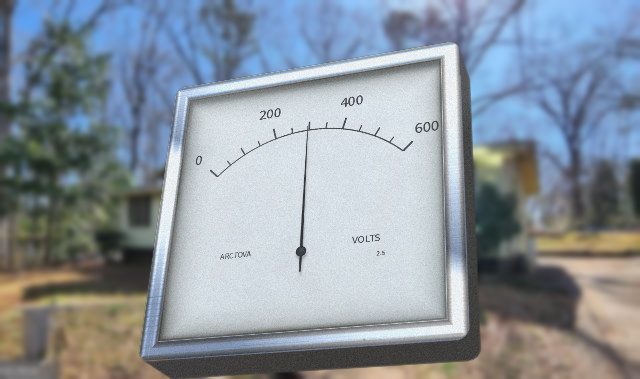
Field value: 300 V
